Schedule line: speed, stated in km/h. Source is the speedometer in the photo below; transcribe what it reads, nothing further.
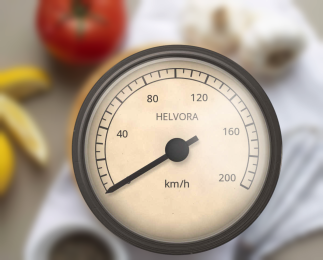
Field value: 0 km/h
